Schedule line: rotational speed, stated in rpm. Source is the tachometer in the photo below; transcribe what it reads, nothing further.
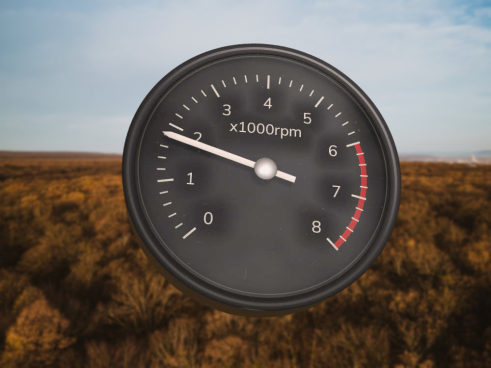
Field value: 1800 rpm
